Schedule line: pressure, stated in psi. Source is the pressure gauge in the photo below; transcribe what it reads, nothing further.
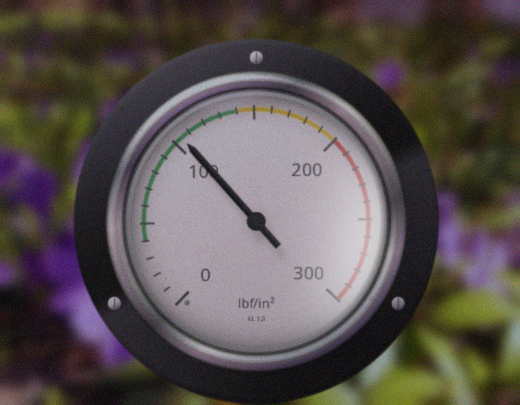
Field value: 105 psi
